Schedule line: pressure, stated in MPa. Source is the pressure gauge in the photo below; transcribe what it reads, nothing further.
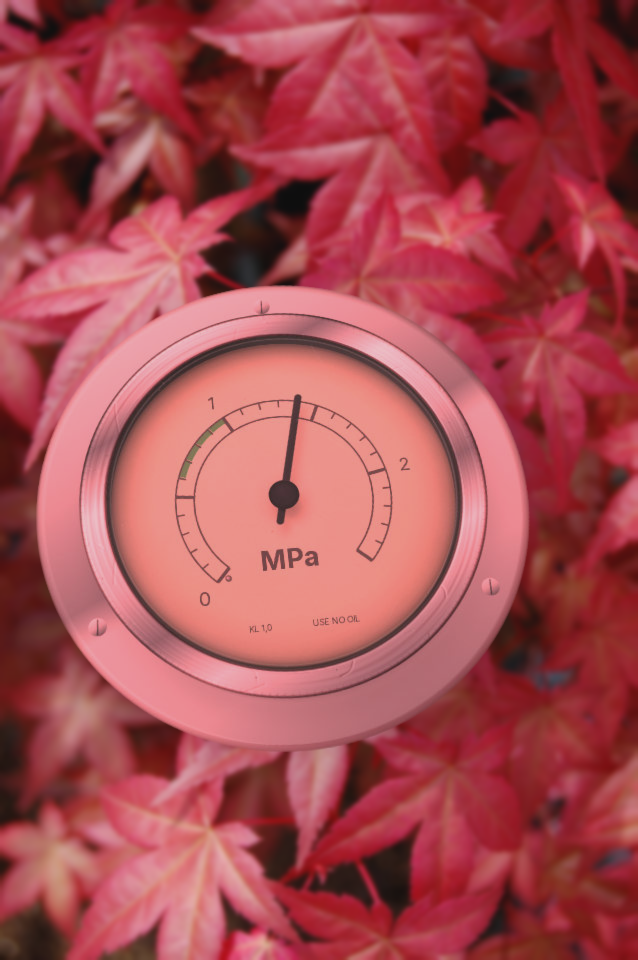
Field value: 1.4 MPa
